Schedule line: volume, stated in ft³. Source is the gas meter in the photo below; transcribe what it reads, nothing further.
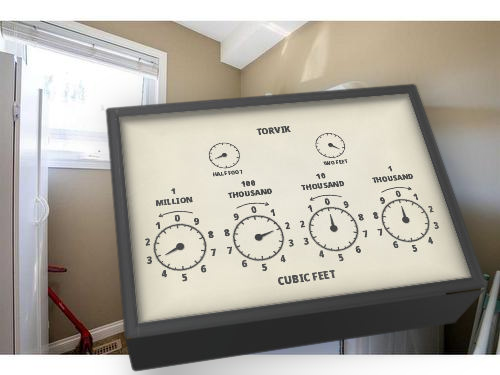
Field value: 320000 ft³
